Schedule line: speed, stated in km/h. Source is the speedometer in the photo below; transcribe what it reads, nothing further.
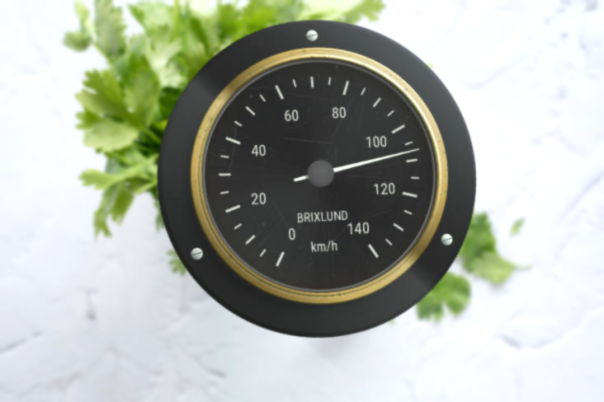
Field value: 107.5 km/h
